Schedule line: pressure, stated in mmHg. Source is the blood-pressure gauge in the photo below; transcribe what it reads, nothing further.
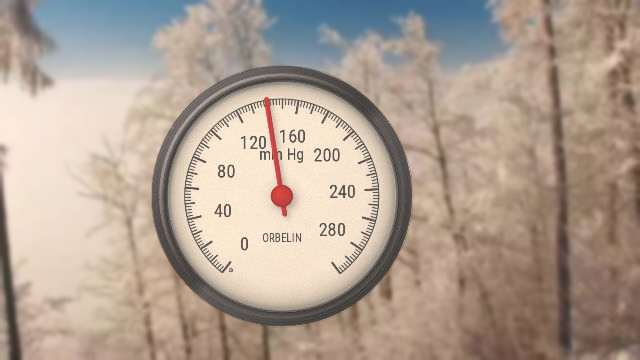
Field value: 140 mmHg
